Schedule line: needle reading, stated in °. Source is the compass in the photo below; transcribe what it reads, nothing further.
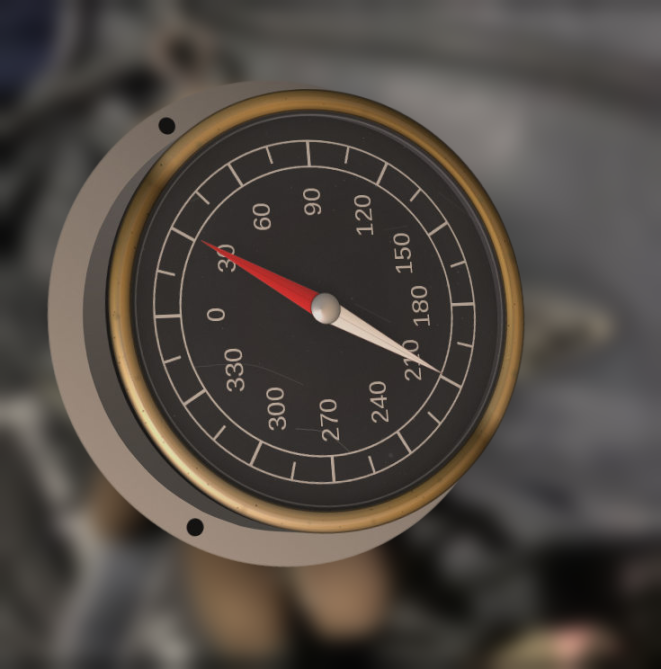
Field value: 30 °
